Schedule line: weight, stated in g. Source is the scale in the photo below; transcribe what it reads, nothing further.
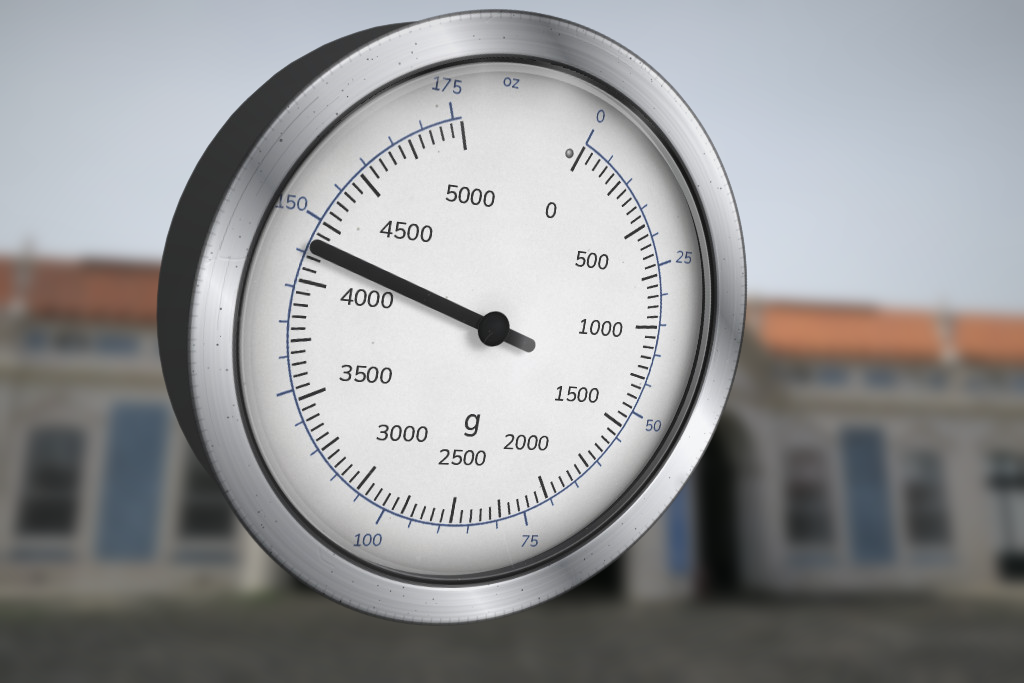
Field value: 4150 g
